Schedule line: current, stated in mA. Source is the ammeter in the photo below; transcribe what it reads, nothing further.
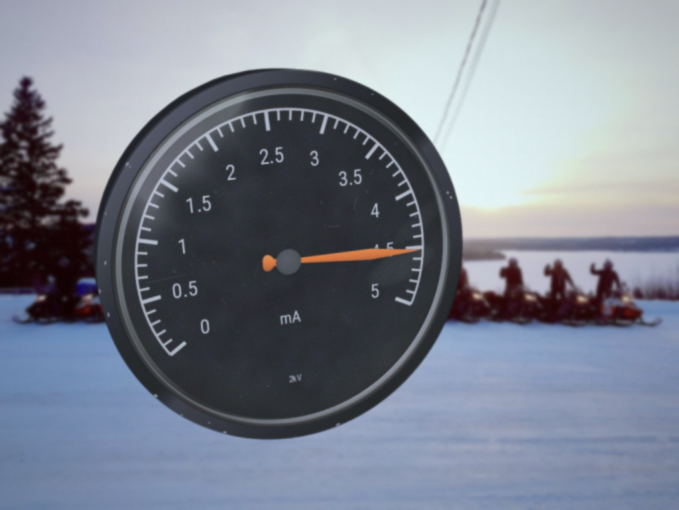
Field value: 4.5 mA
